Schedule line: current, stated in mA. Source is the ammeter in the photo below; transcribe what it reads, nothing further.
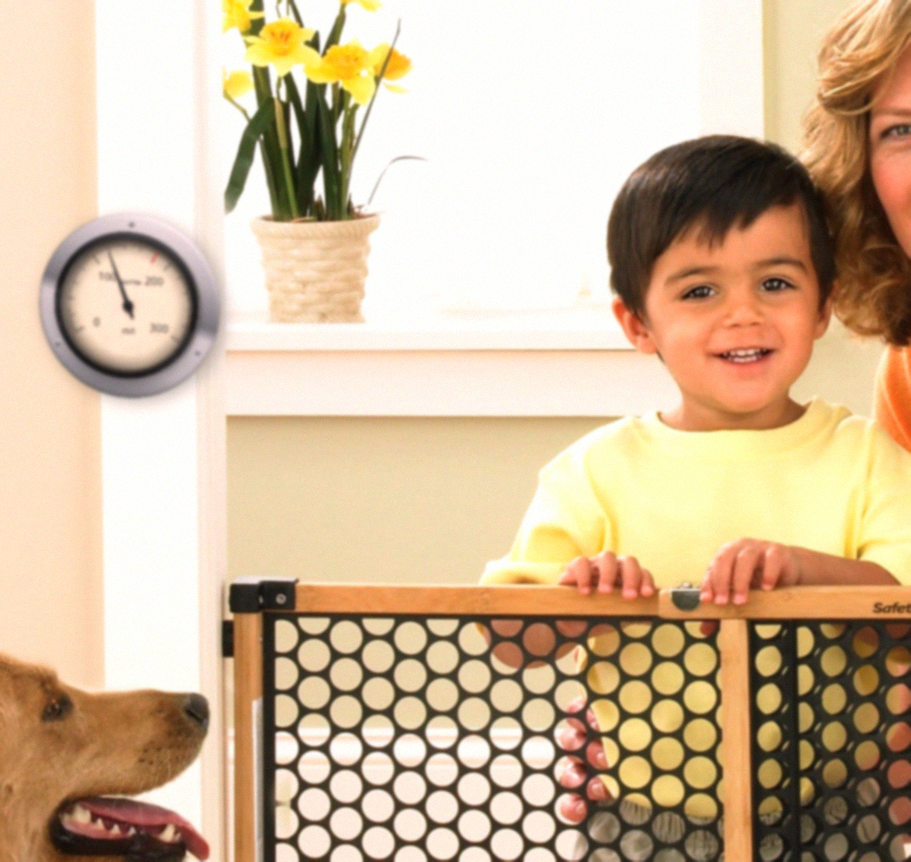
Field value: 120 mA
